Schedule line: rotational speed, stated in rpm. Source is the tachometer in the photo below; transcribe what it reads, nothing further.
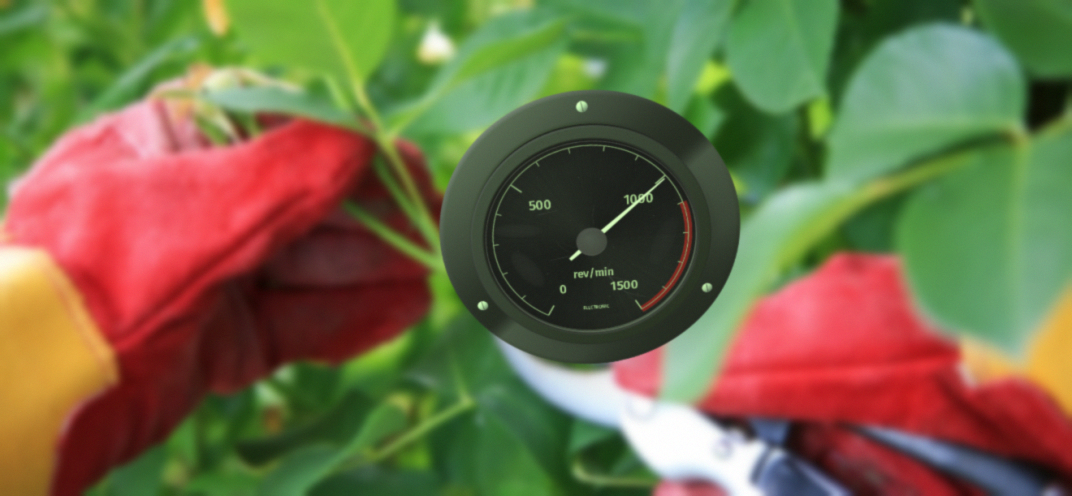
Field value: 1000 rpm
